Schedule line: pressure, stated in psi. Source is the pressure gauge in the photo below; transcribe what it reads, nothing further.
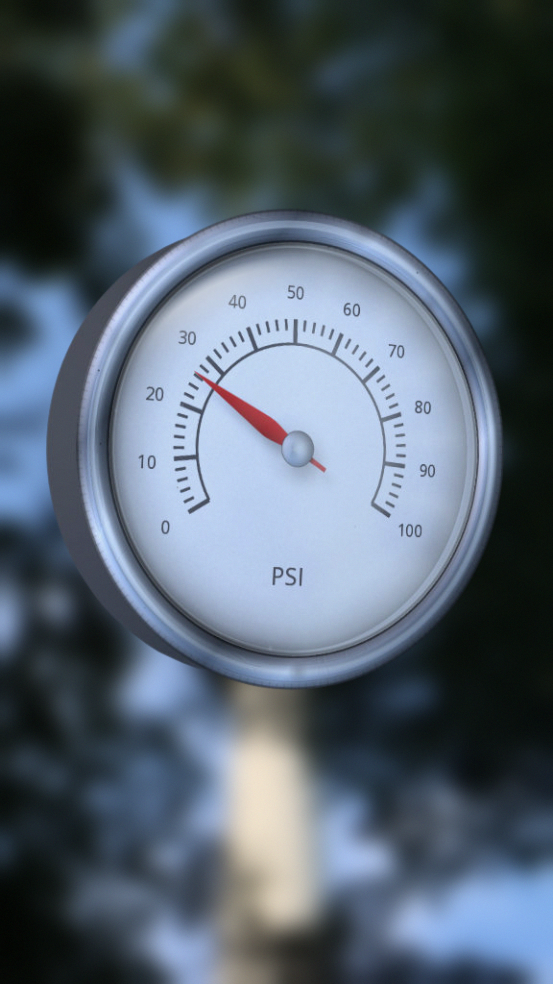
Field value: 26 psi
